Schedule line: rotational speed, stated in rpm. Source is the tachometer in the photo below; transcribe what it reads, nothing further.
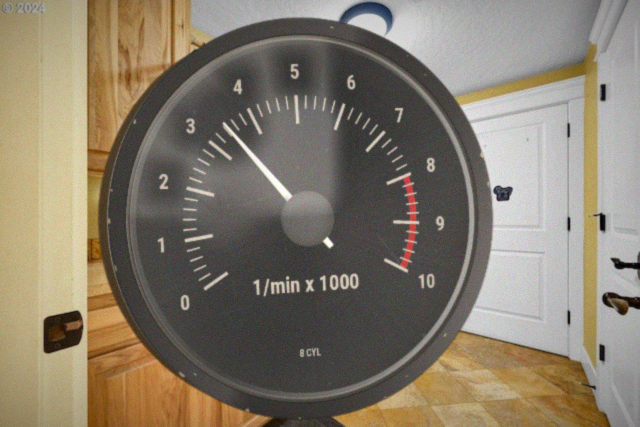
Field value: 3400 rpm
